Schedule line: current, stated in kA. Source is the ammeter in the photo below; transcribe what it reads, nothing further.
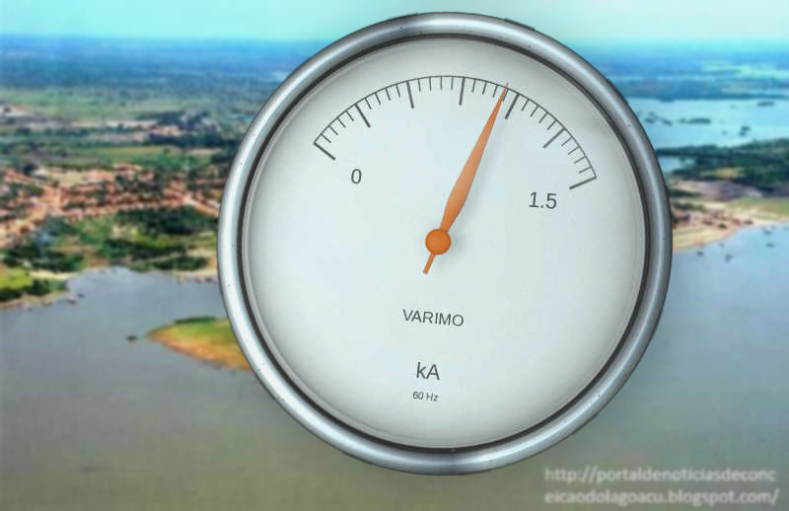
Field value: 0.95 kA
